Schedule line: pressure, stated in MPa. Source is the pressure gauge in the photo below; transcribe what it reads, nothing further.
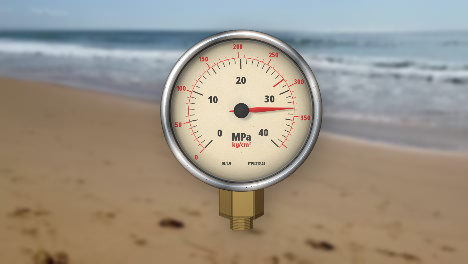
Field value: 33 MPa
